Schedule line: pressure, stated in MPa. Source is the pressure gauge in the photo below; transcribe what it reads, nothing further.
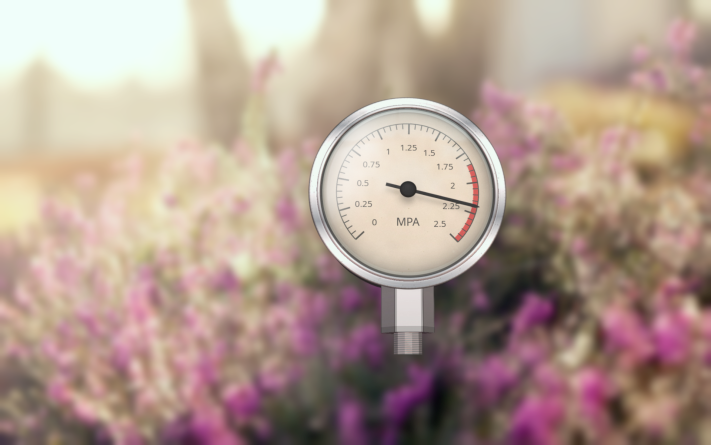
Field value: 2.2 MPa
